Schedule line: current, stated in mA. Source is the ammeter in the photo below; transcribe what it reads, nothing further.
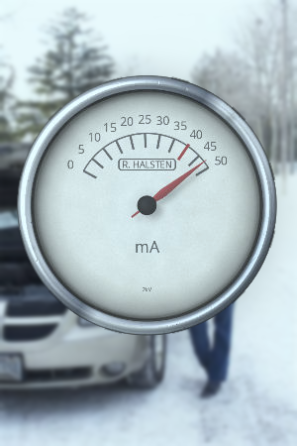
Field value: 47.5 mA
